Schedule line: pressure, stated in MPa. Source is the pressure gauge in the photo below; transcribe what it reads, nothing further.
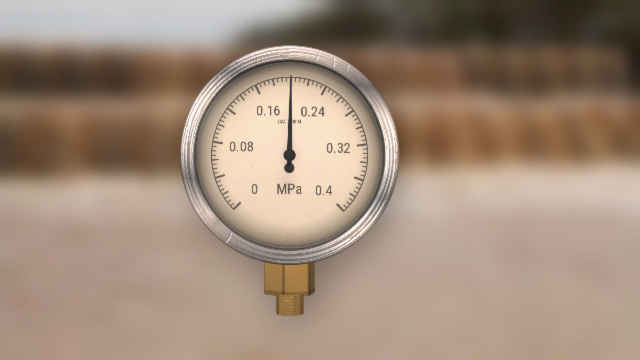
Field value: 0.2 MPa
